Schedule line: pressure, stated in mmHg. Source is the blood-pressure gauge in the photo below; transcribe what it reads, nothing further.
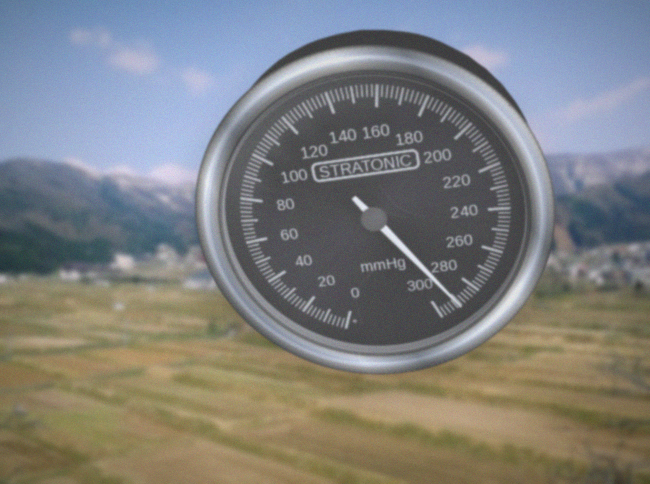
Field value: 290 mmHg
